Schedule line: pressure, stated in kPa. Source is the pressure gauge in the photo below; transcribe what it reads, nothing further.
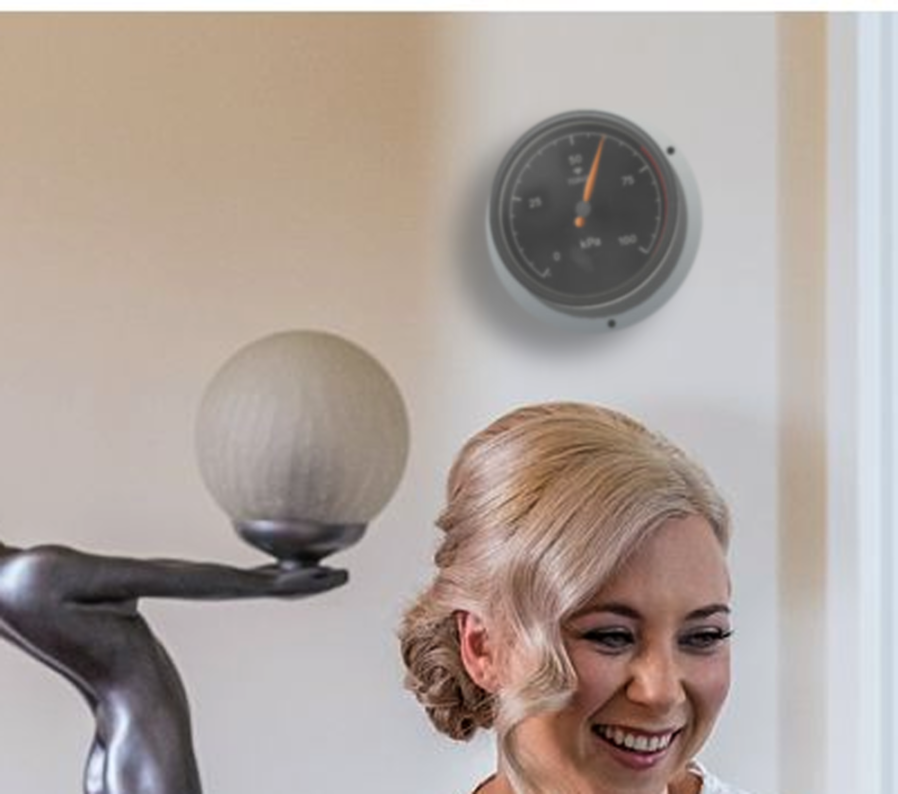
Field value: 60 kPa
